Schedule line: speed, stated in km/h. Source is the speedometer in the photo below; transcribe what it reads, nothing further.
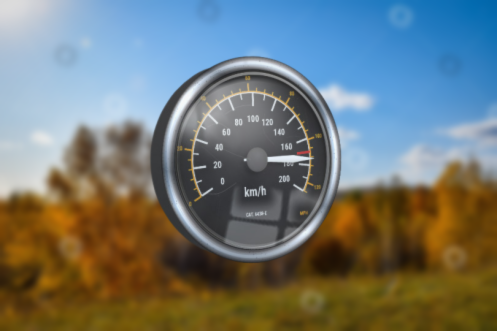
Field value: 175 km/h
